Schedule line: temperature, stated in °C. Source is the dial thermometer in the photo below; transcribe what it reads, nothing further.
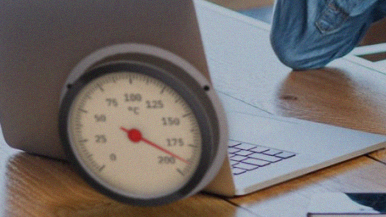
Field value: 187.5 °C
